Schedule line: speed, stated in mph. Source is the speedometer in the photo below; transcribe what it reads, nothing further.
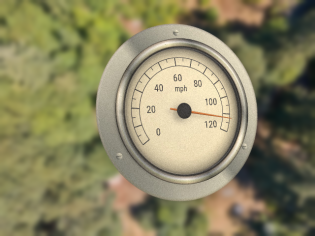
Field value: 112.5 mph
